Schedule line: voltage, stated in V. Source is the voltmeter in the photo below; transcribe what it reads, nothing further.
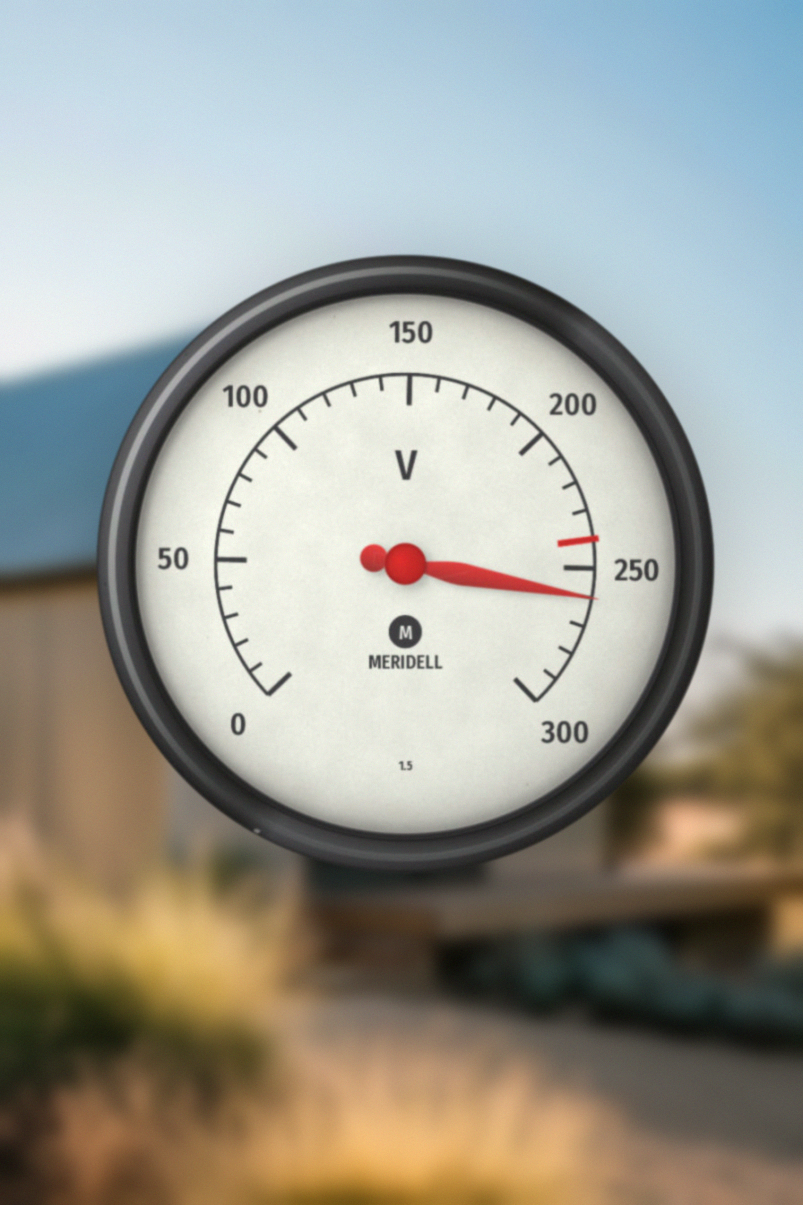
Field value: 260 V
